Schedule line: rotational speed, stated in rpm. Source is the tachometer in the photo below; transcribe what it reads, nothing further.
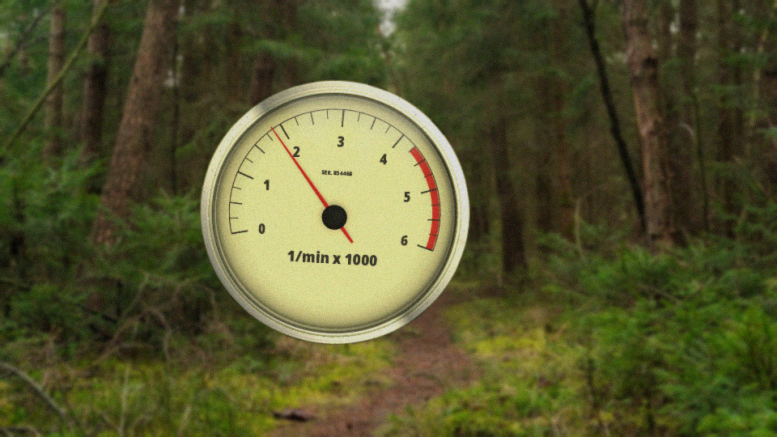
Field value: 1875 rpm
